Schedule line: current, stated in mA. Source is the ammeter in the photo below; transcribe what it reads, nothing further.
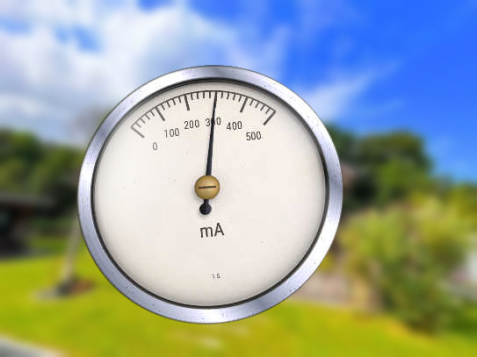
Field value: 300 mA
